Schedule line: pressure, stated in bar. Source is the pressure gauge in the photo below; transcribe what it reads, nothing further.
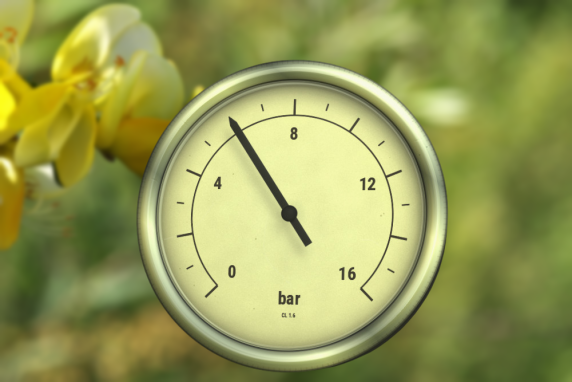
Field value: 6 bar
